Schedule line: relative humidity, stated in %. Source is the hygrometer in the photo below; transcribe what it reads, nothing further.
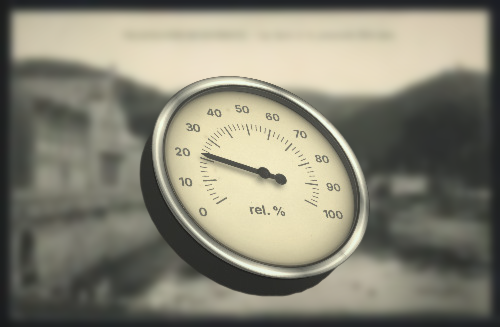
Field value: 20 %
